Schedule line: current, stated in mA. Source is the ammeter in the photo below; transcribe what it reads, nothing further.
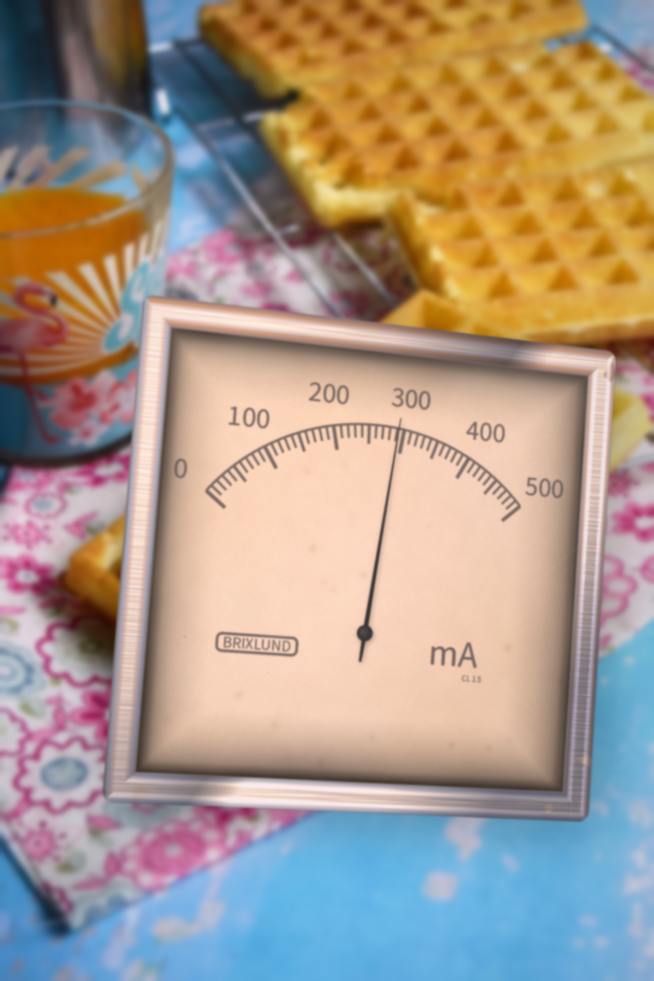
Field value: 290 mA
